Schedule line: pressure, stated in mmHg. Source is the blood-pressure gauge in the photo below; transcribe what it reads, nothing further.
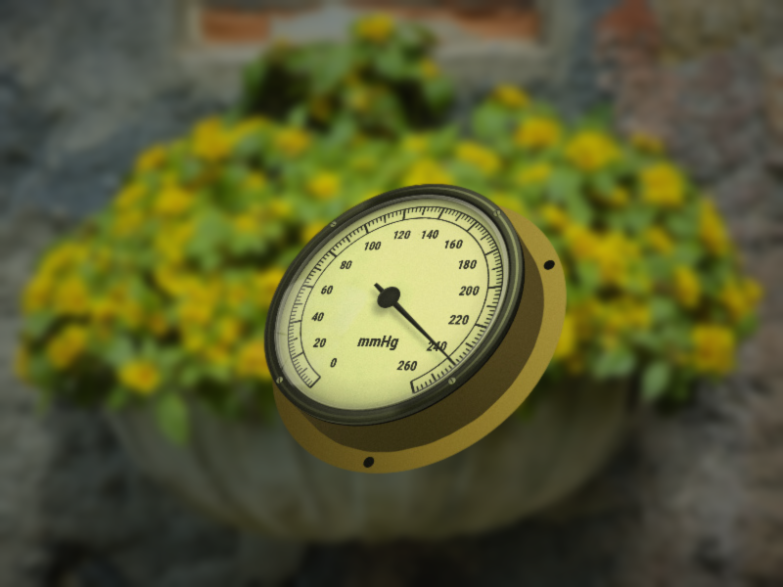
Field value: 240 mmHg
